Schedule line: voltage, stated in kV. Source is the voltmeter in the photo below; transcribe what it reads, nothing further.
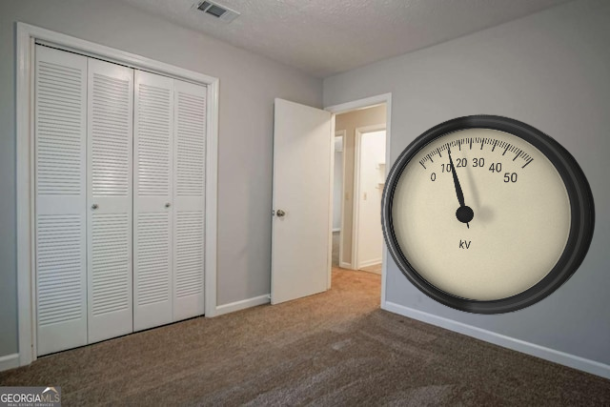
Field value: 15 kV
